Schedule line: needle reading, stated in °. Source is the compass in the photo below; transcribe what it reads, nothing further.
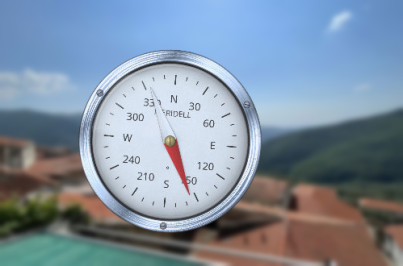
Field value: 155 °
